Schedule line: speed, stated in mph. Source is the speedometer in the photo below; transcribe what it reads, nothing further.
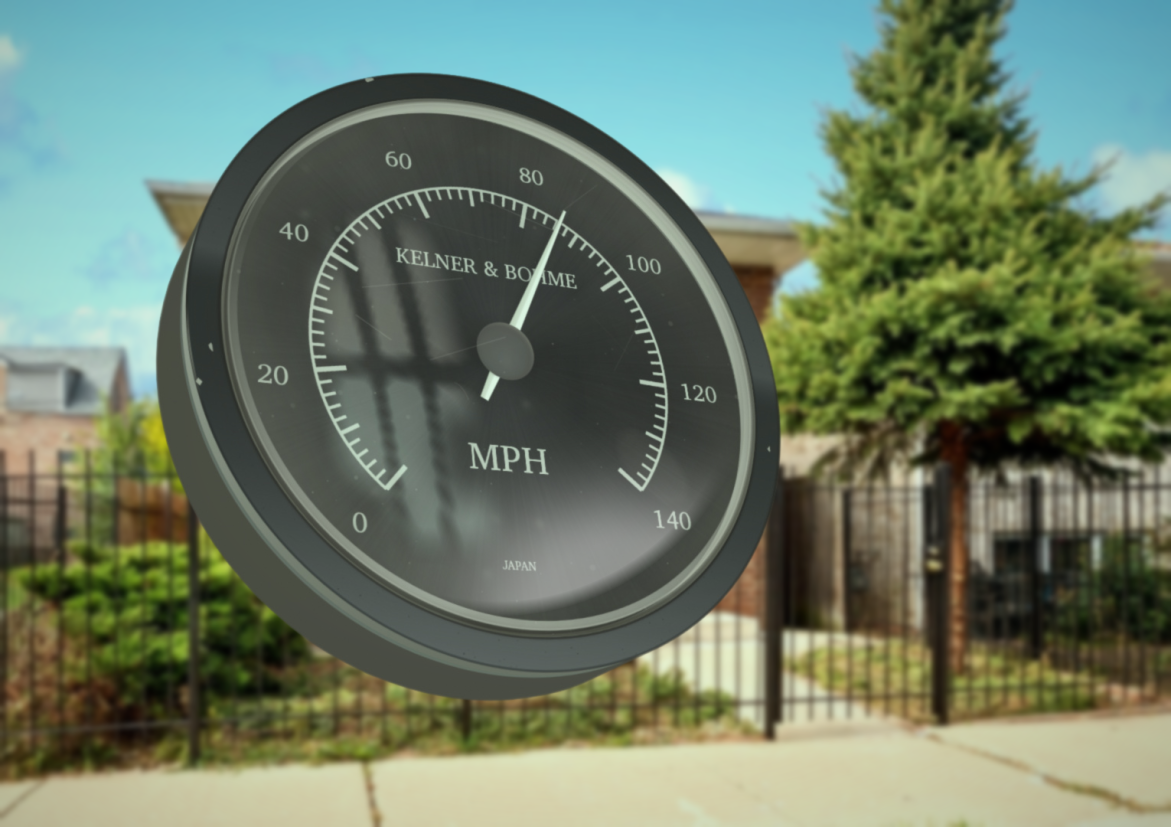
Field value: 86 mph
